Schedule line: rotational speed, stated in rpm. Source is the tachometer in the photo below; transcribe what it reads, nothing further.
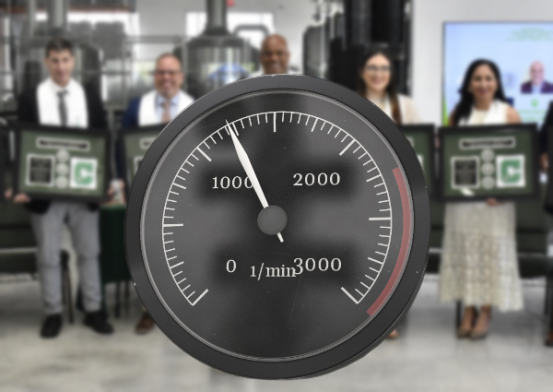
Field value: 1225 rpm
